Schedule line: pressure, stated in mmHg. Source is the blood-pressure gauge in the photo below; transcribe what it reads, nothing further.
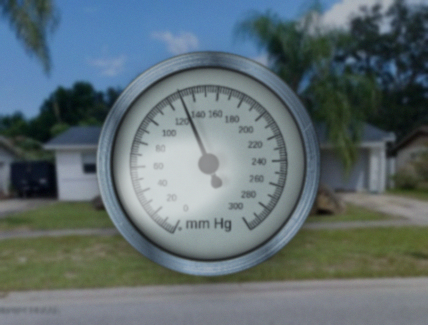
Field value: 130 mmHg
